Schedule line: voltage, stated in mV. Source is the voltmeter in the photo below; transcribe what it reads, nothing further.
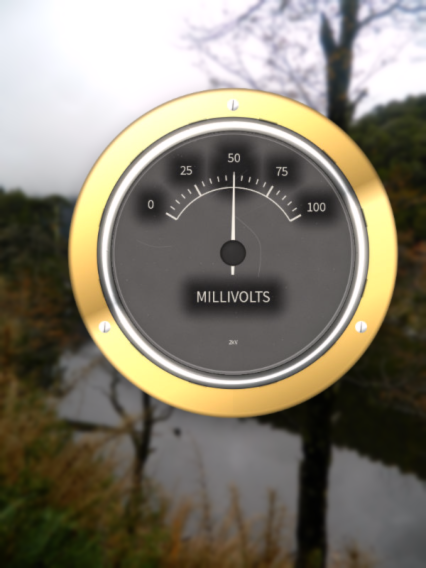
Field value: 50 mV
